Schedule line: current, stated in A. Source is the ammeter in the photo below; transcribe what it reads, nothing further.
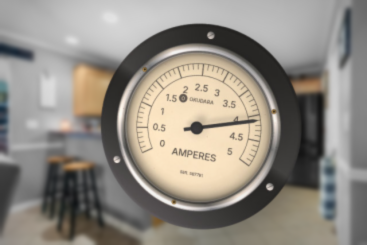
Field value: 4.1 A
